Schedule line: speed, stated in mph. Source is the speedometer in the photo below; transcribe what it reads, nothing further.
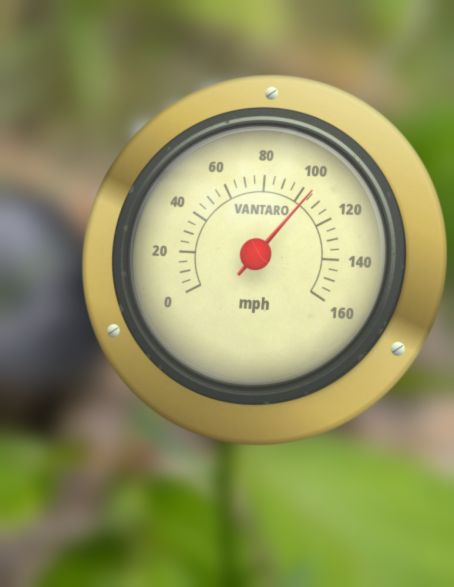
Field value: 105 mph
